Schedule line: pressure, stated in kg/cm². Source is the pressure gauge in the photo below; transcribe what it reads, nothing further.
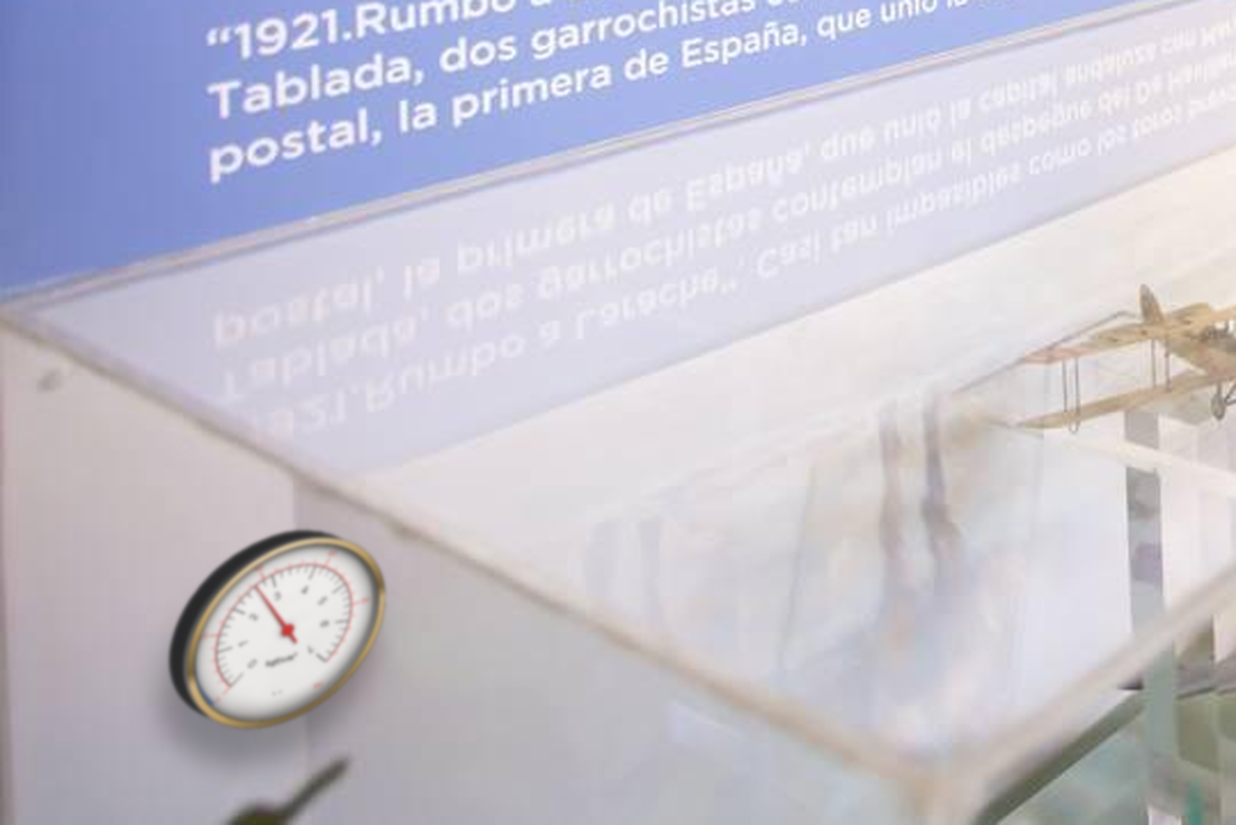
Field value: 2.6 kg/cm²
